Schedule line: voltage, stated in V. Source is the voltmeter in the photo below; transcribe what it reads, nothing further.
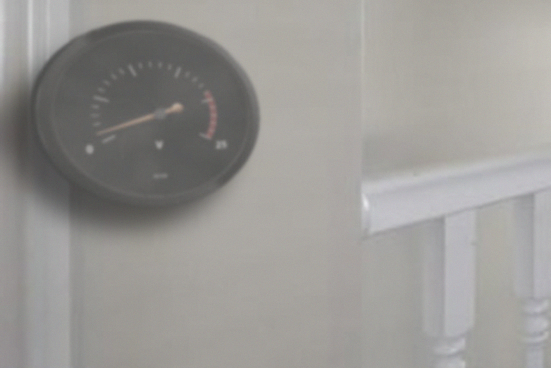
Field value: 1 V
